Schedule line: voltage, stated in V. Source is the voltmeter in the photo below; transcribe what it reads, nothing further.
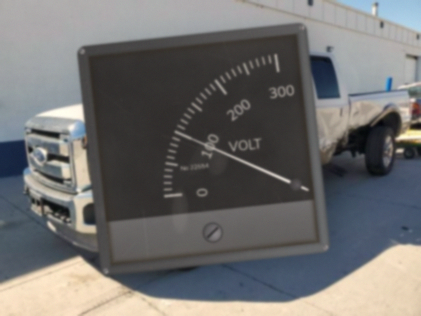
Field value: 100 V
